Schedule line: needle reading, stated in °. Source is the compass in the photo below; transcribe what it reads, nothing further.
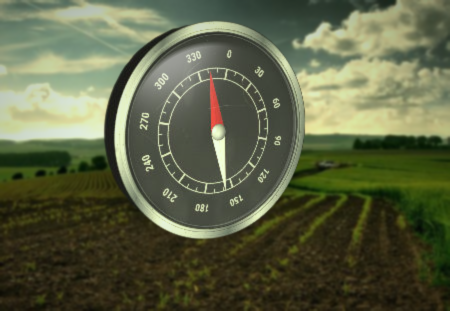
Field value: 340 °
